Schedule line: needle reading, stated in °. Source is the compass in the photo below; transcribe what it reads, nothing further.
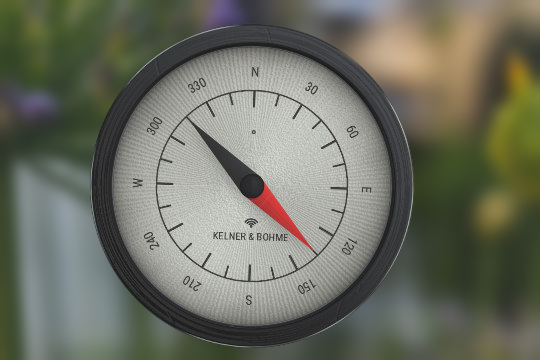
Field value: 135 °
